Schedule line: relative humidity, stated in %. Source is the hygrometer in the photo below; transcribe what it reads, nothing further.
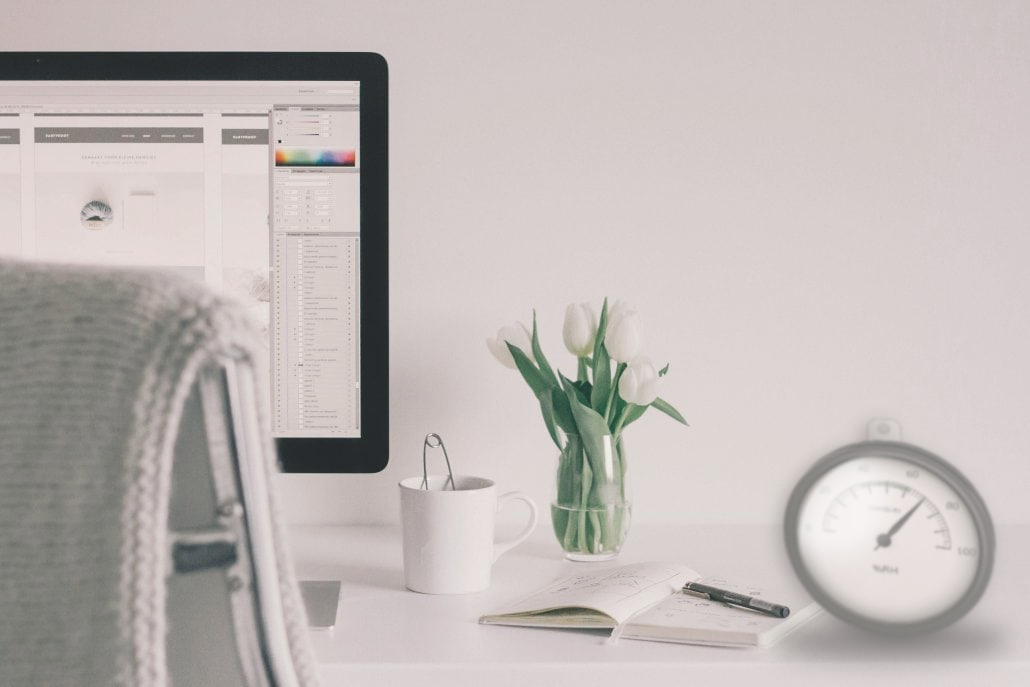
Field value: 70 %
